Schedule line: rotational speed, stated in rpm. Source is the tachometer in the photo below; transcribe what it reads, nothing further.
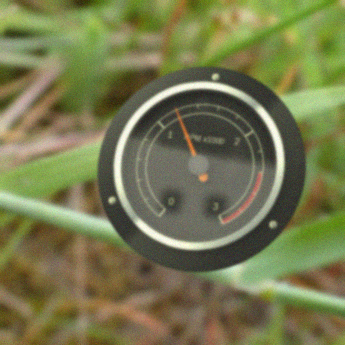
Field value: 1200 rpm
